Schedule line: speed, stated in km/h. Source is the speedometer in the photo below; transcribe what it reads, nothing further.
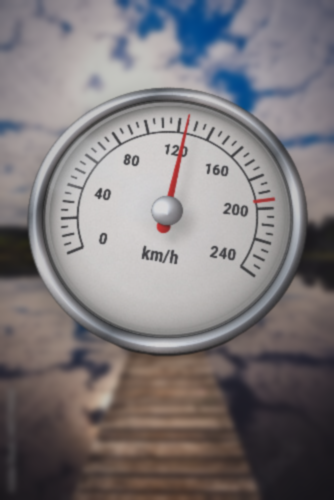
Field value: 125 km/h
